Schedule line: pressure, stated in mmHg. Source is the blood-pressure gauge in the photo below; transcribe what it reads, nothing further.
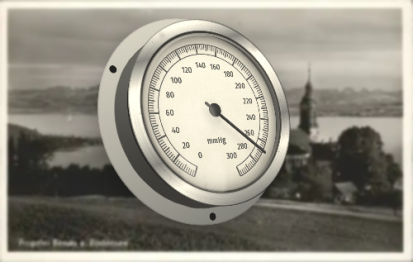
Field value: 270 mmHg
